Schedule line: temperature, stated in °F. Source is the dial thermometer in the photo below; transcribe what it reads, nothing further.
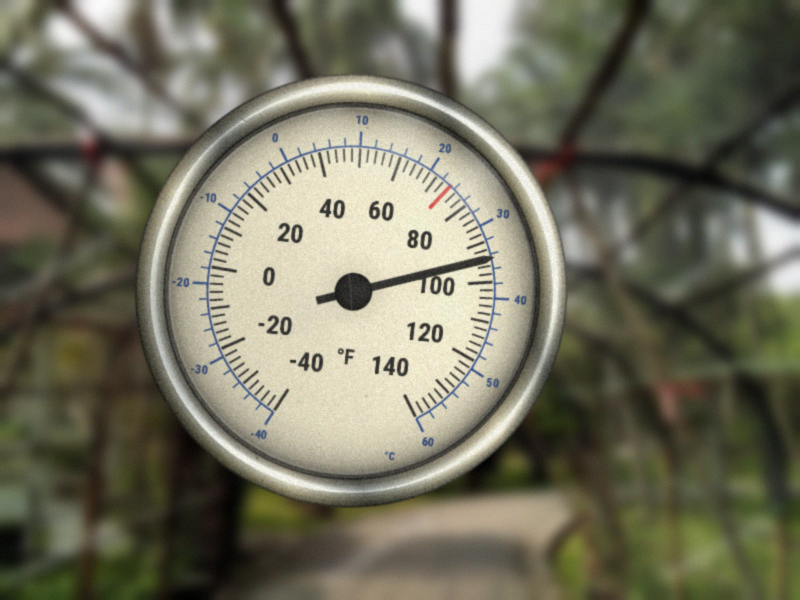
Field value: 94 °F
